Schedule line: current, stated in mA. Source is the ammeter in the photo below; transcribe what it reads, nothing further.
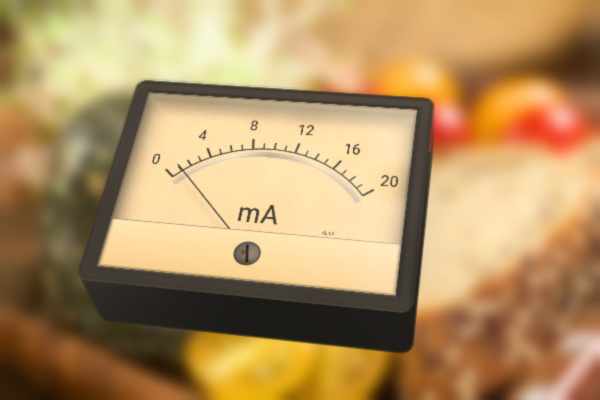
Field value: 1 mA
